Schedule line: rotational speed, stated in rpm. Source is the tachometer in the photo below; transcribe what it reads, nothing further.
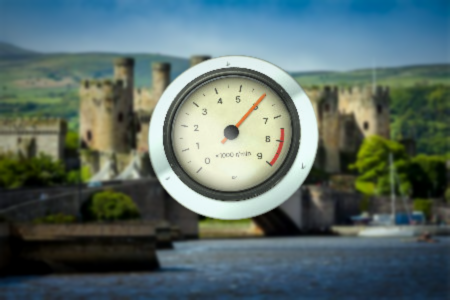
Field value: 6000 rpm
